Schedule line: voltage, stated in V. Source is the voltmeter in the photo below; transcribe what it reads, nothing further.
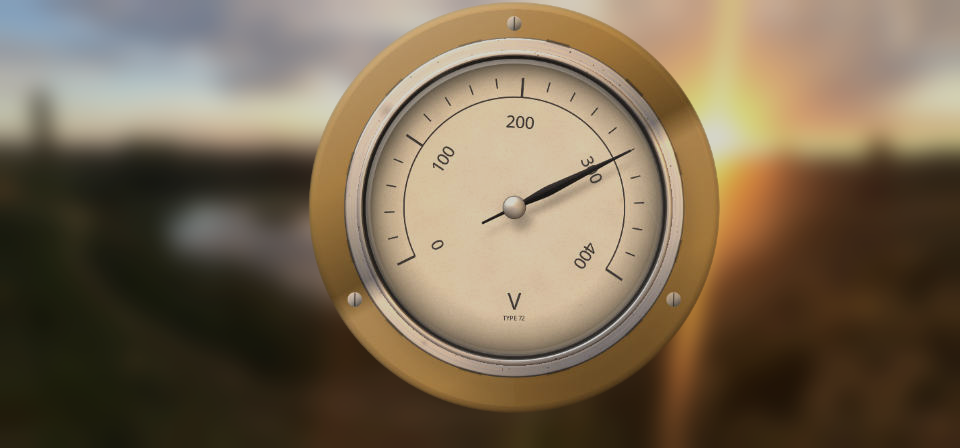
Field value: 300 V
